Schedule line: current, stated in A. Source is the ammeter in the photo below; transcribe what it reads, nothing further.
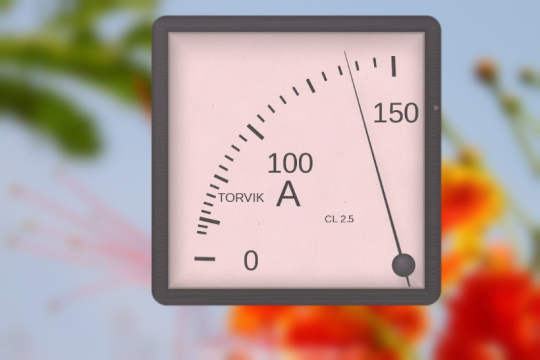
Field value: 137.5 A
